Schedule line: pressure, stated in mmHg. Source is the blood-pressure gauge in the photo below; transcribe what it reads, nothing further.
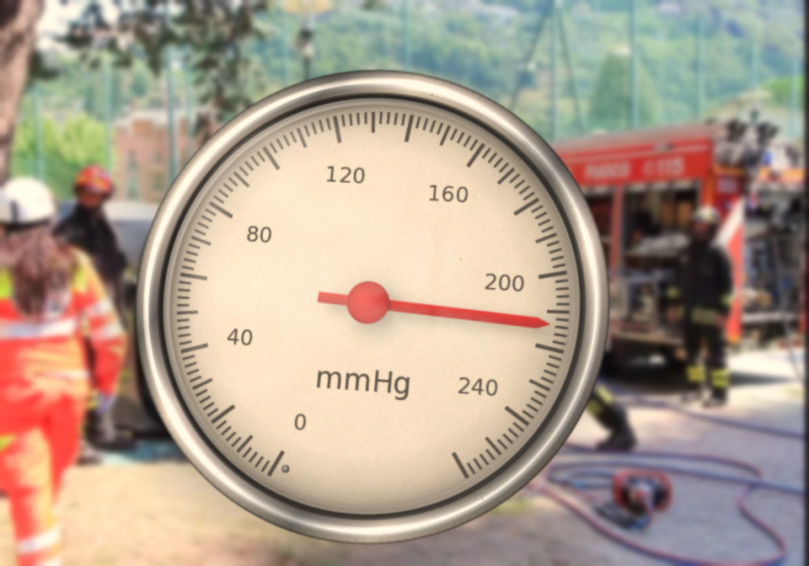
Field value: 214 mmHg
